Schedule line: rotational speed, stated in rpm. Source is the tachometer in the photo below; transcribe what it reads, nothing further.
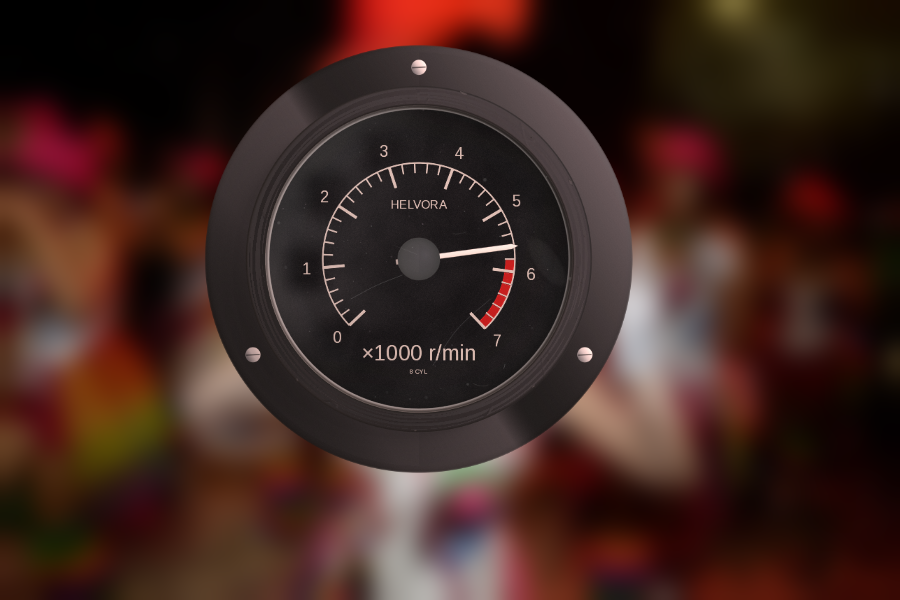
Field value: 5600 rpm
